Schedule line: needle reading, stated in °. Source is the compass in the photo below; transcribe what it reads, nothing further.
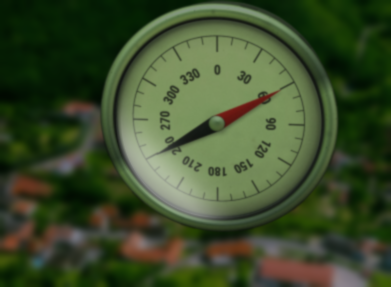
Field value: 60 °
